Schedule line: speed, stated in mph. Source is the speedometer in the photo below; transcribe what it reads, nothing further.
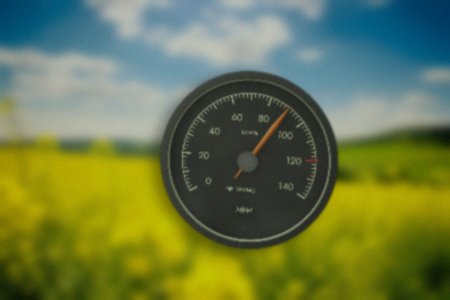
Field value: 90 mph
